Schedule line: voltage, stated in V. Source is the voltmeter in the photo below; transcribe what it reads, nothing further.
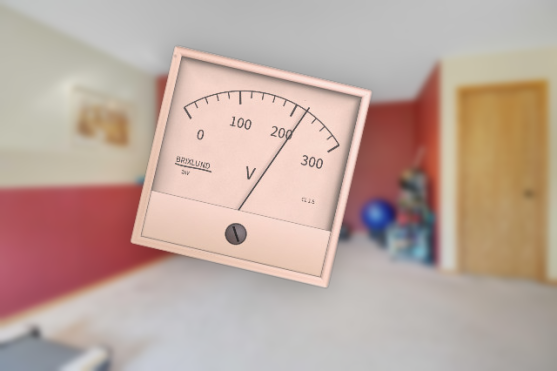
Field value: 220 V
